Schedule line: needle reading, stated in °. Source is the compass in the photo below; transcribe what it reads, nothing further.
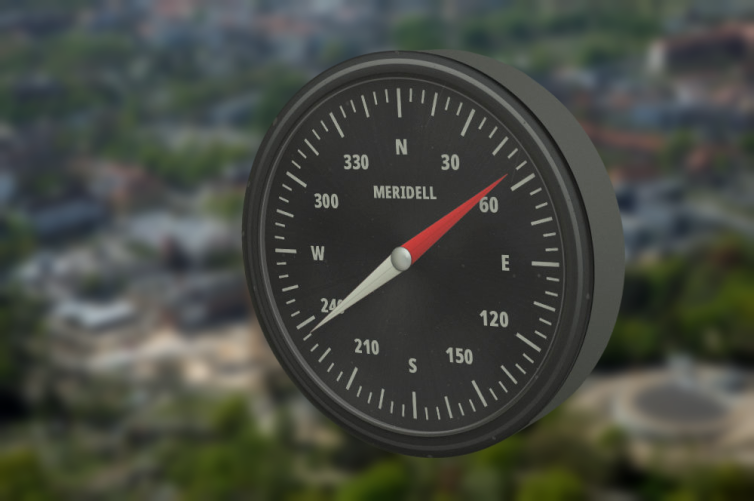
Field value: 55 °
